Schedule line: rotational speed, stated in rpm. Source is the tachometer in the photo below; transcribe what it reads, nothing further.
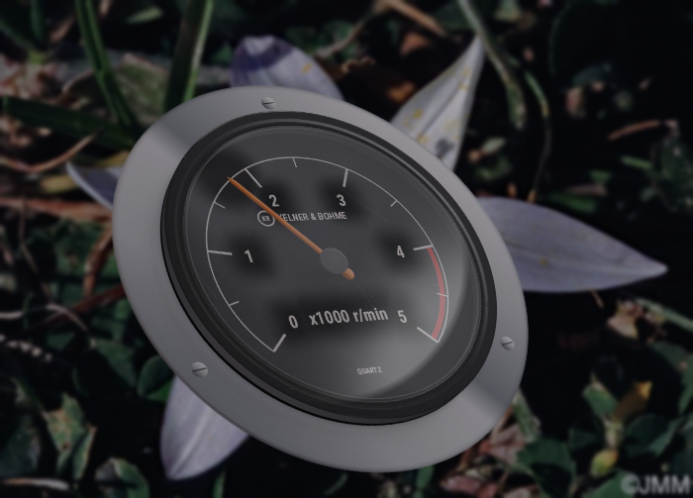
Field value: 1750 rpm
